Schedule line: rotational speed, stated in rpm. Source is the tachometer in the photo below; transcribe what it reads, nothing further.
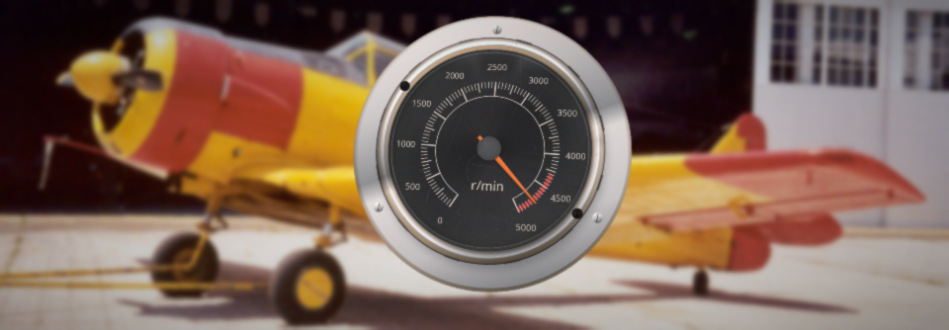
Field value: 4750 rpm
